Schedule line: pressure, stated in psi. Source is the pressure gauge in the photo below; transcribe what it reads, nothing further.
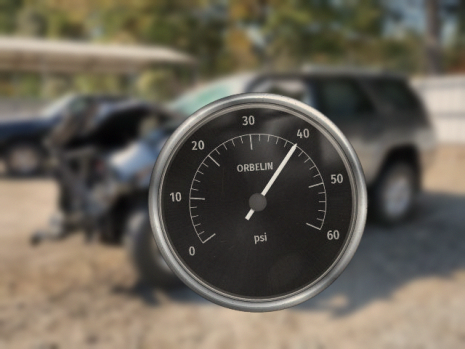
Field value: 40 psi
